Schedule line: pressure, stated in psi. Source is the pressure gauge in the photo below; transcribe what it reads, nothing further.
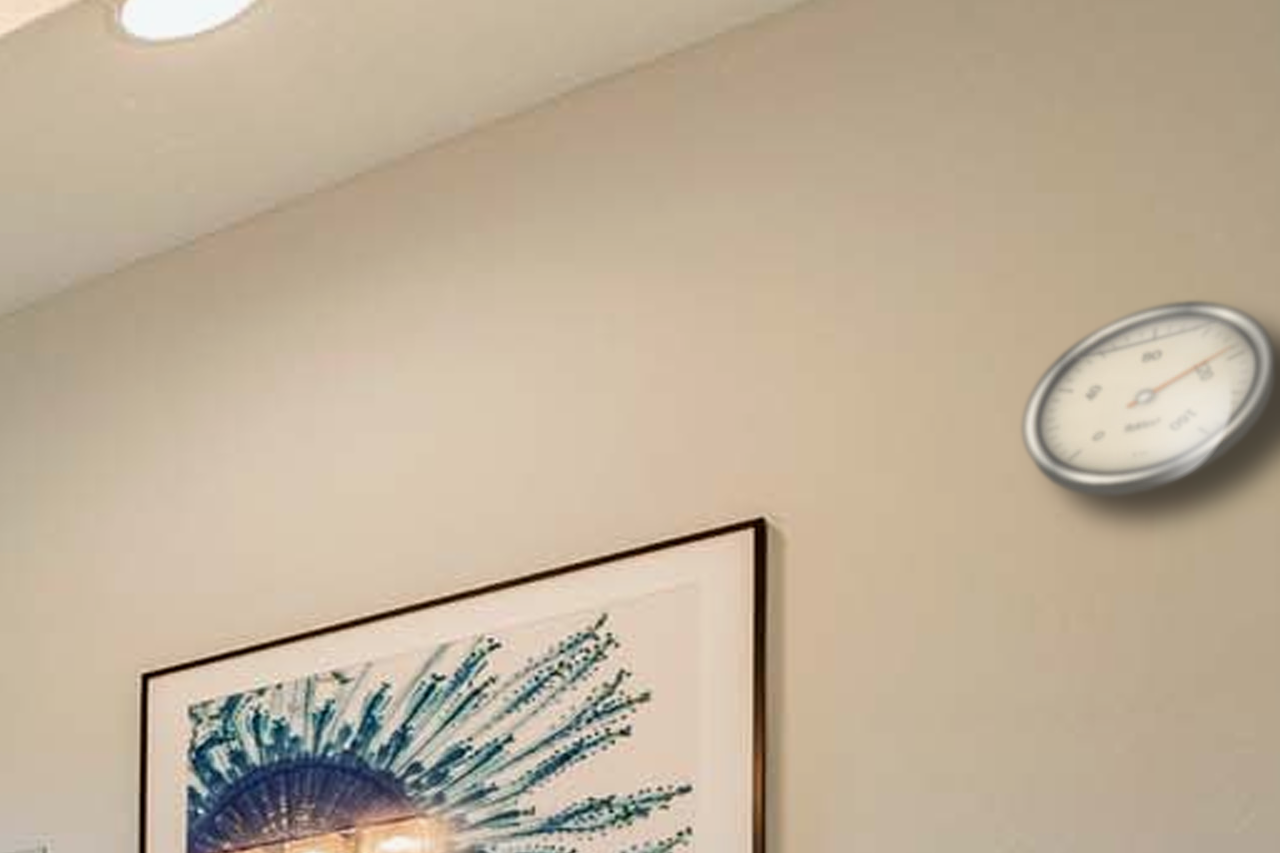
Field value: 115 psi
